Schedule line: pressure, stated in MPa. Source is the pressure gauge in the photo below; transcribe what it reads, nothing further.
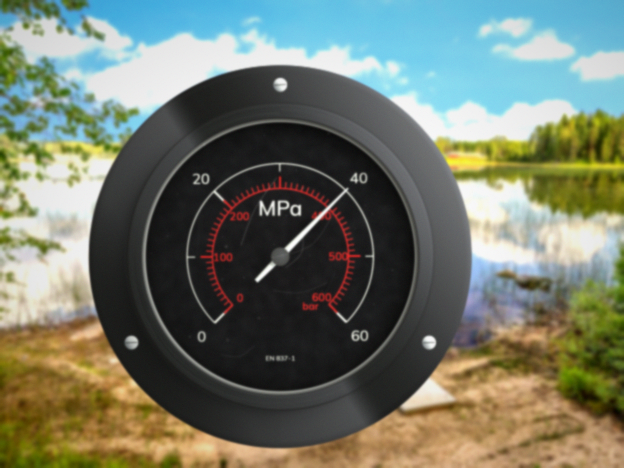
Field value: 40 MPa
